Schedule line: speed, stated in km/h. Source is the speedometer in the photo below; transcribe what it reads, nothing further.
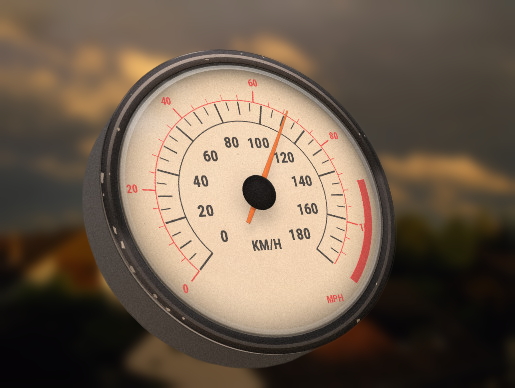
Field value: 110 km/h
